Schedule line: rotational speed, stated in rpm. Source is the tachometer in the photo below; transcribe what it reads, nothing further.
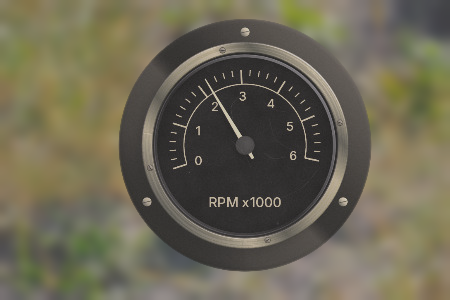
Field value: 2200 rpm
